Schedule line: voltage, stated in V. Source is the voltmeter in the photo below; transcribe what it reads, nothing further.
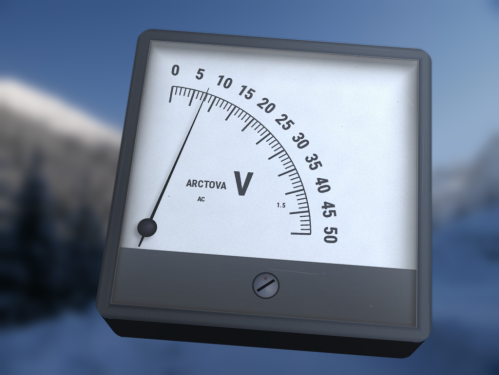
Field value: 8 V
